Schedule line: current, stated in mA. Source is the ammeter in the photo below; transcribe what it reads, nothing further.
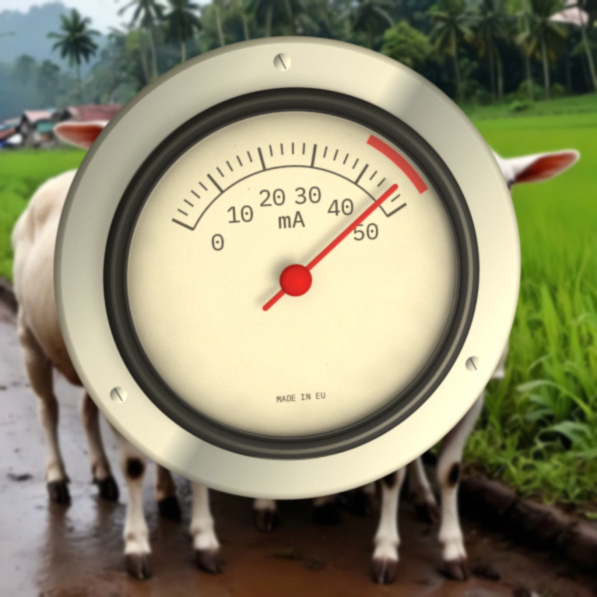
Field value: 46 mA
